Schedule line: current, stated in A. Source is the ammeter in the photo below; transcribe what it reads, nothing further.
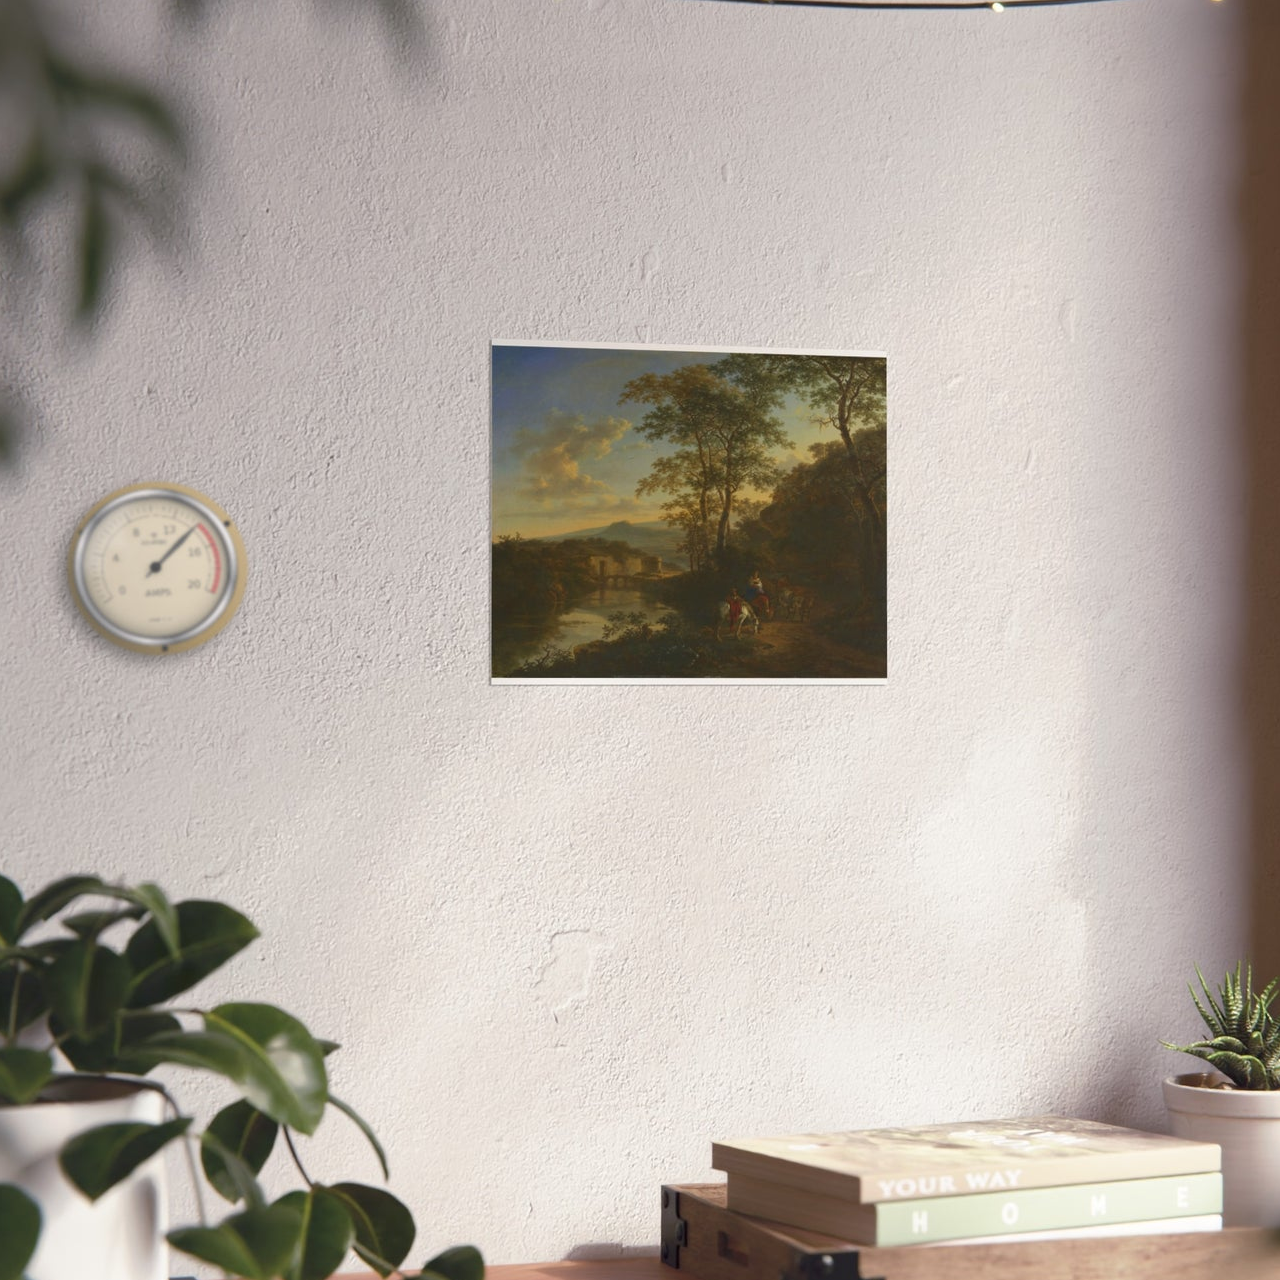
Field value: 14 A
